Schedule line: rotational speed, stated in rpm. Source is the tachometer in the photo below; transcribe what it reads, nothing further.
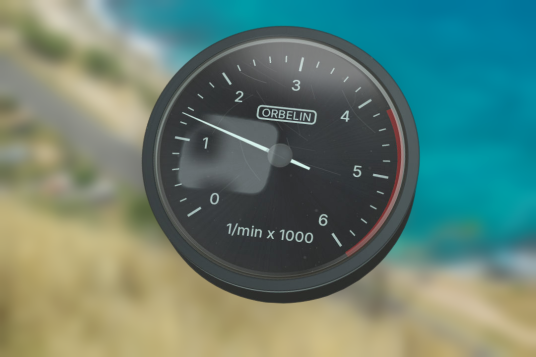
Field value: 1300 rpm
